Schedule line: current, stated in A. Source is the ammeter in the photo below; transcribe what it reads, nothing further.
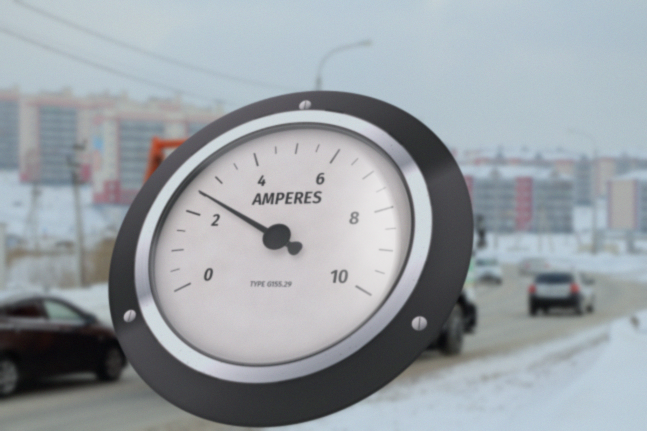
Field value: 2.5 A
